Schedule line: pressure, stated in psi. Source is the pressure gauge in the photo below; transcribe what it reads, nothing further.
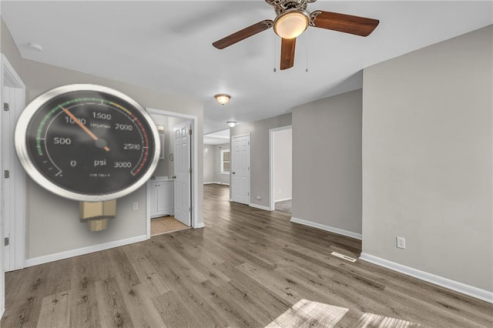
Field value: 1000 psi
